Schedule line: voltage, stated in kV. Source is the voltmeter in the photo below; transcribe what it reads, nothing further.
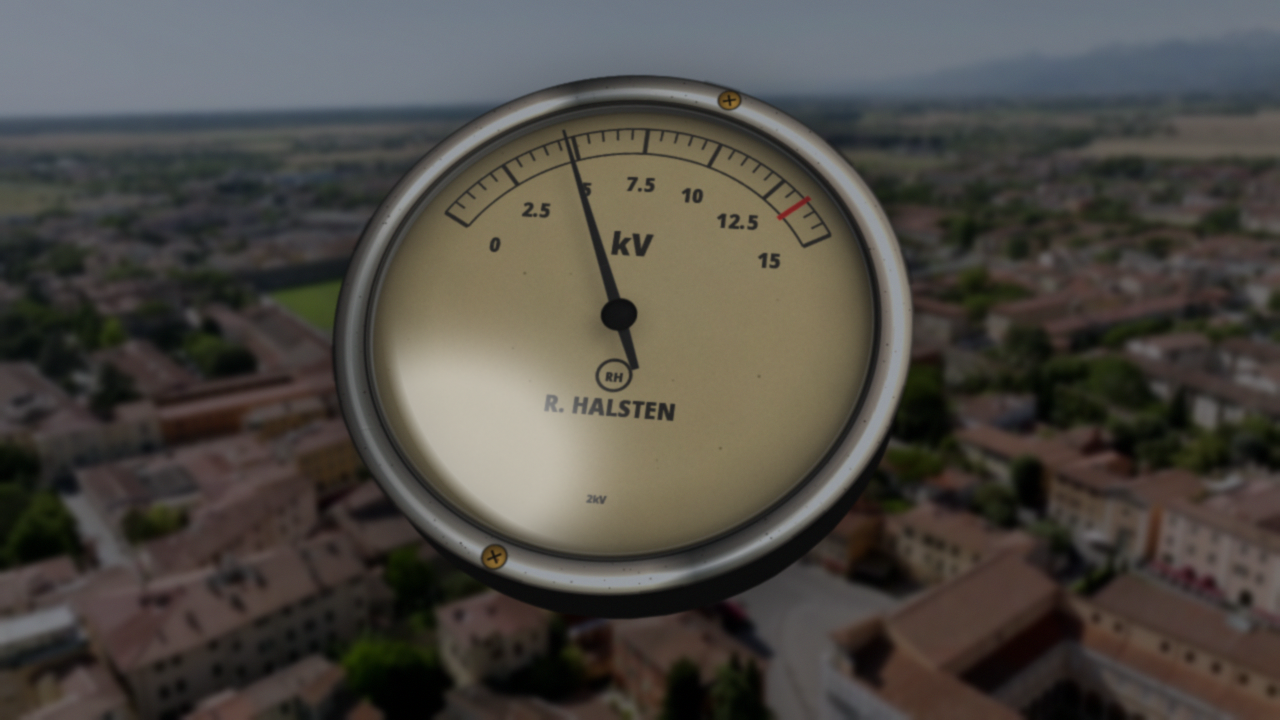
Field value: 4.75 kV
